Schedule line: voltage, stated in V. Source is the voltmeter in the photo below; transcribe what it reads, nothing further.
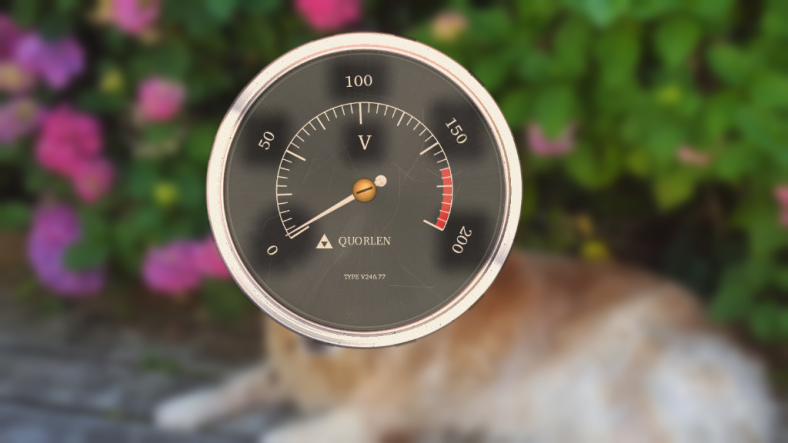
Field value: 2.5 V
